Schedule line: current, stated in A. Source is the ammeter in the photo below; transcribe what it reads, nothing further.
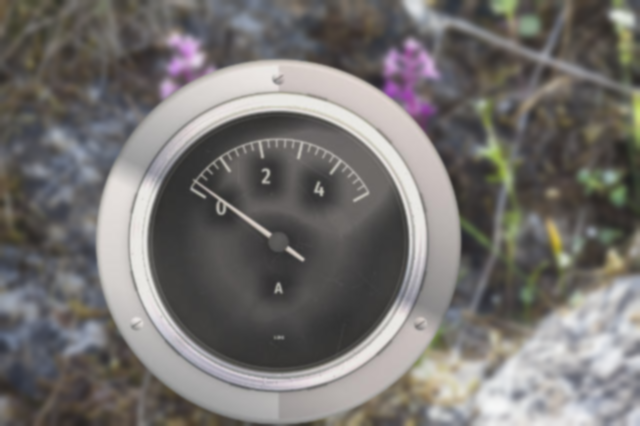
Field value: 0.2 A
